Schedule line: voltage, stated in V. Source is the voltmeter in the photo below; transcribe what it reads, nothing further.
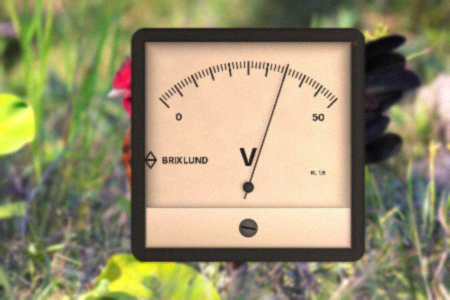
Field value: 35 V
